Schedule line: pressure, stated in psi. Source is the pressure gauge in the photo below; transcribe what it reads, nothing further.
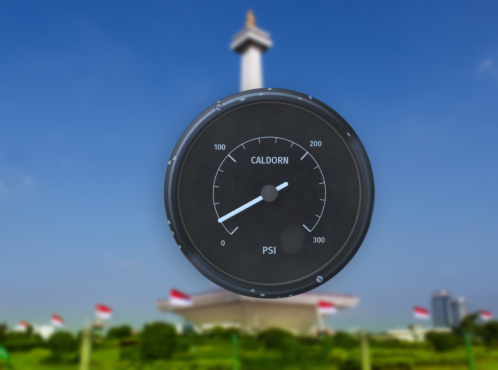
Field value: 20 psi
